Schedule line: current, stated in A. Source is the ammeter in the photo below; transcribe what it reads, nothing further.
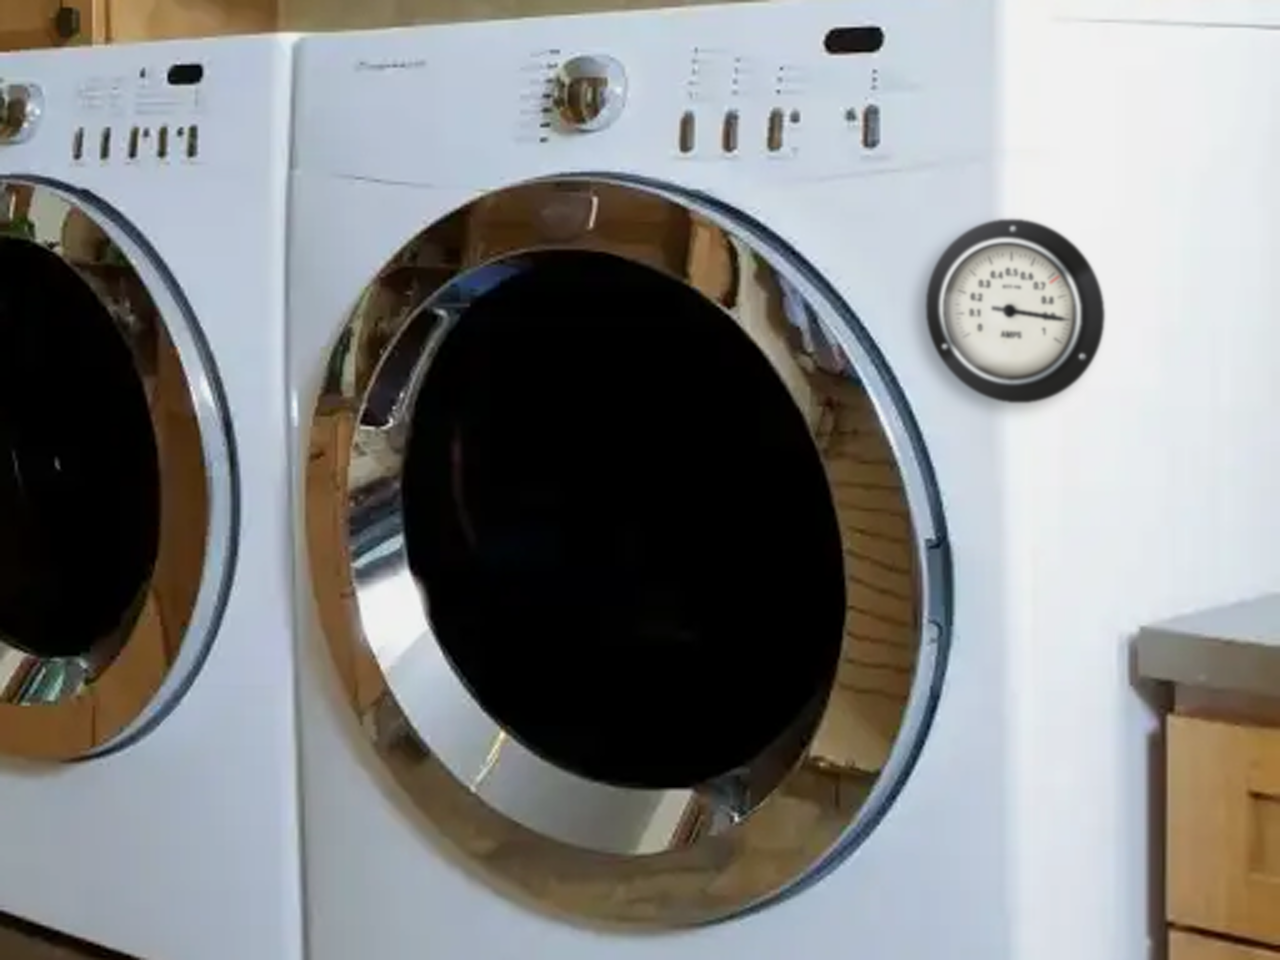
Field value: 0.9 A
